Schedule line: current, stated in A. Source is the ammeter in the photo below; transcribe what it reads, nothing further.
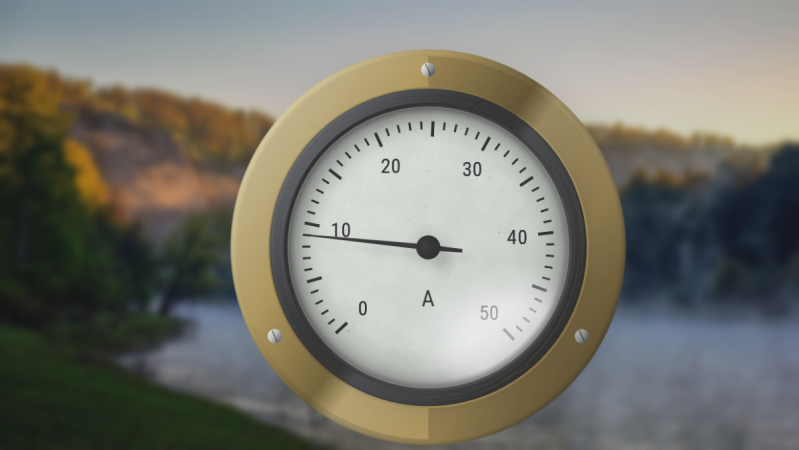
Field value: 9 A
